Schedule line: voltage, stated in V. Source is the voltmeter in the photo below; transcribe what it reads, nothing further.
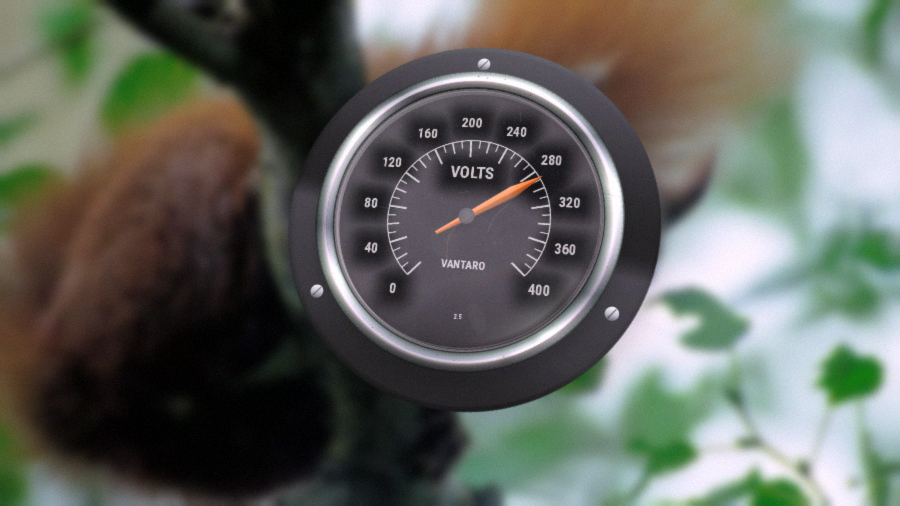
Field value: 290 V
